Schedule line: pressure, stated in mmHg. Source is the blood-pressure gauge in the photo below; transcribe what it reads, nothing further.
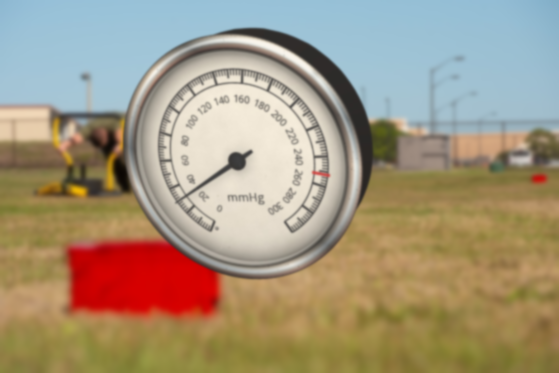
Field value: 30 mmHg
